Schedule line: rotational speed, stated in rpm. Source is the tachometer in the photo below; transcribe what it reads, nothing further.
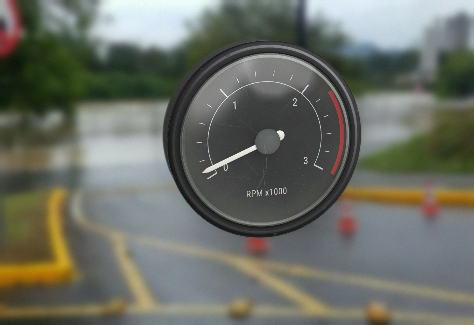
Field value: 100 rpm
